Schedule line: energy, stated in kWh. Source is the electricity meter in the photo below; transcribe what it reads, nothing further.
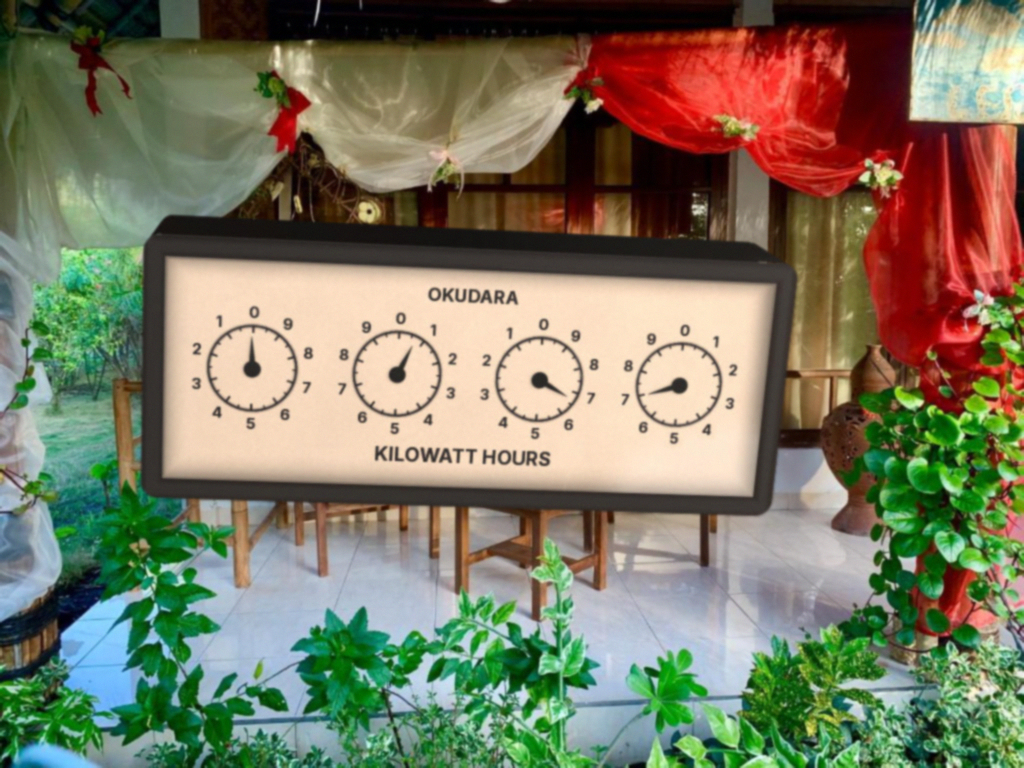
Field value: 67 kWh
